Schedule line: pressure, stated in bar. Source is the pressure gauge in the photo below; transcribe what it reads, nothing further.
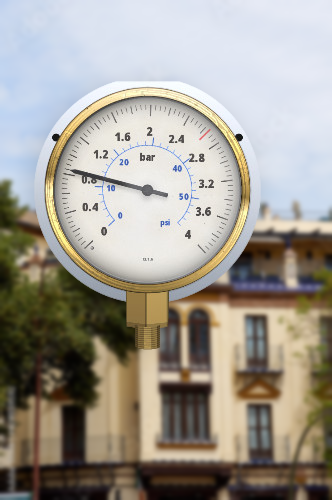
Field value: 0.85 bar
